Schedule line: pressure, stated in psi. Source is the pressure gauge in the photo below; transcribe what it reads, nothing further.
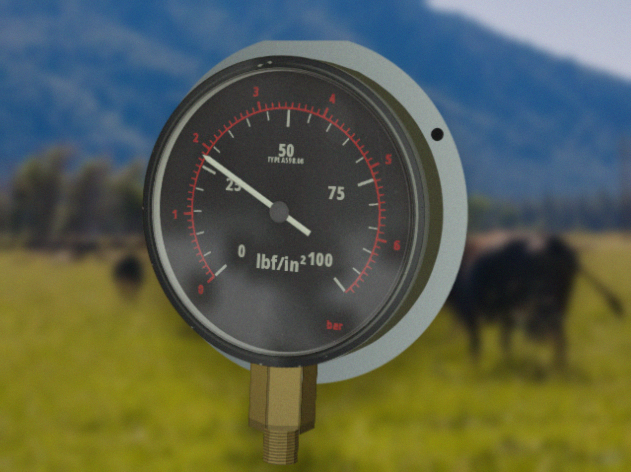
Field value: 27.5 psi
